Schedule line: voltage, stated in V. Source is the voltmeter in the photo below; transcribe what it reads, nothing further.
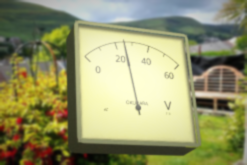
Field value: 25 V
